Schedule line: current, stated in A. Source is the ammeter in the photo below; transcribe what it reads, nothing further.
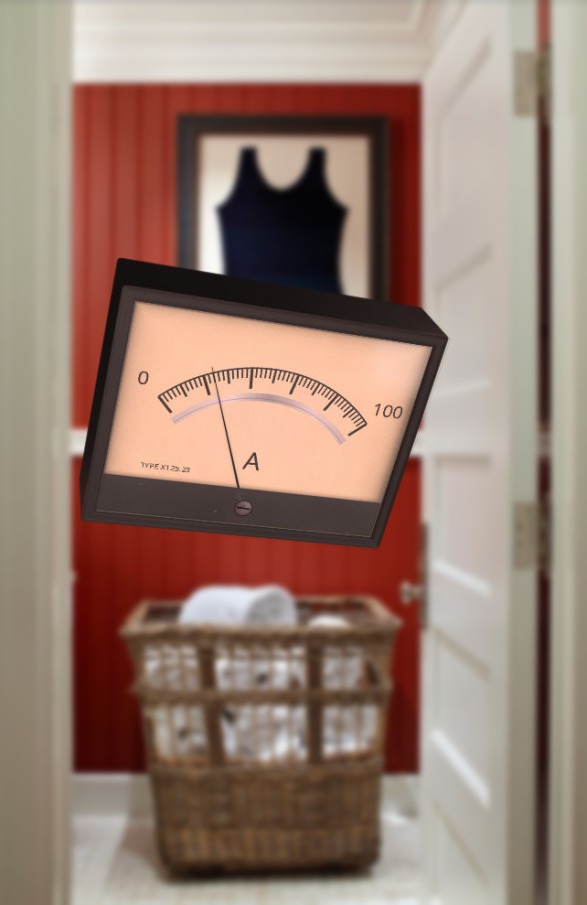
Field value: 24 A
